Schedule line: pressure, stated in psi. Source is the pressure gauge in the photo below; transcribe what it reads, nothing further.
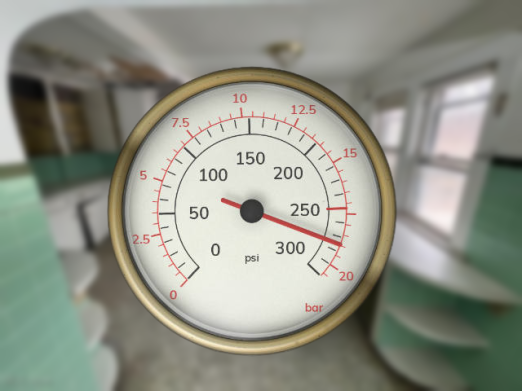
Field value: 275 psi
